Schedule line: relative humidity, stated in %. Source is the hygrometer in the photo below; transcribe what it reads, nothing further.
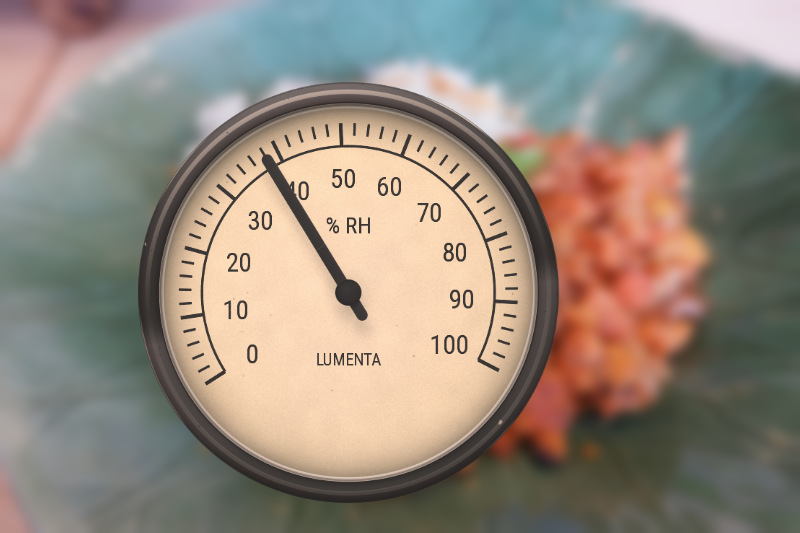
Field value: 38 %
